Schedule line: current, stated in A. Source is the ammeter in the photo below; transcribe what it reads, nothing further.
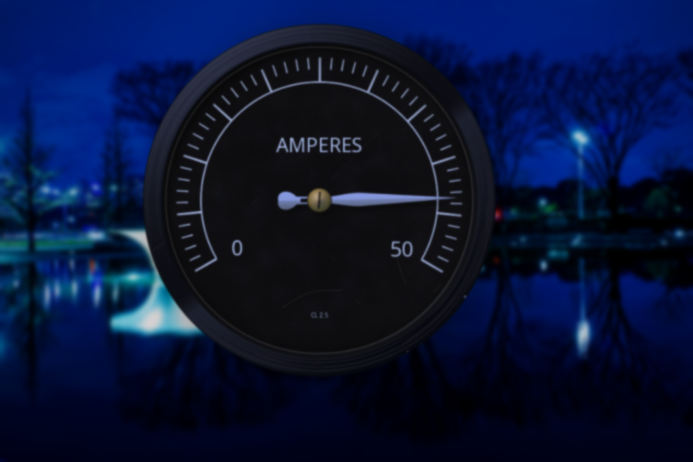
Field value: 43.5 A
